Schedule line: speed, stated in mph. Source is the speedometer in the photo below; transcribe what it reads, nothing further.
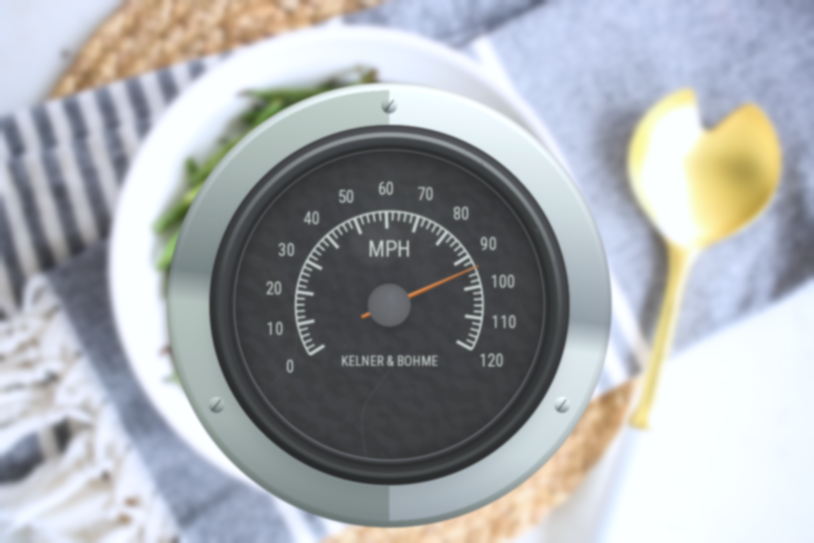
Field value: 94 mph
